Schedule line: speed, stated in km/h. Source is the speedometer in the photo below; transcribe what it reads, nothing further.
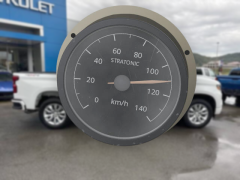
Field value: 110 km/h
